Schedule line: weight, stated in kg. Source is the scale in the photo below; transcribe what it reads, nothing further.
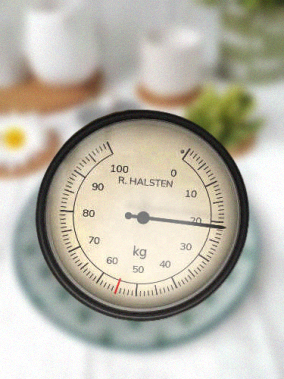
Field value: 21 kg
